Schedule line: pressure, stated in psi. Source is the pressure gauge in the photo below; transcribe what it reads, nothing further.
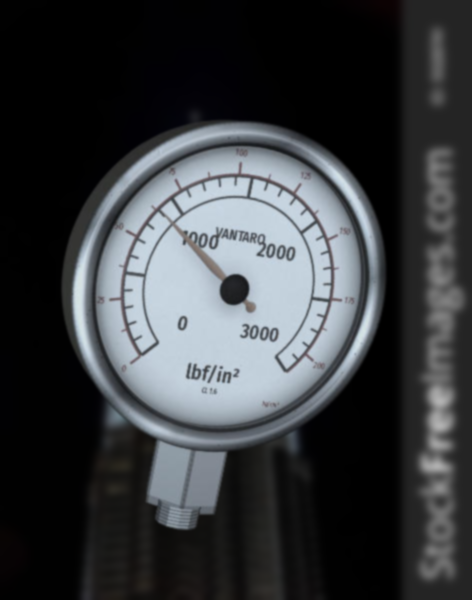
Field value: 900 psi
